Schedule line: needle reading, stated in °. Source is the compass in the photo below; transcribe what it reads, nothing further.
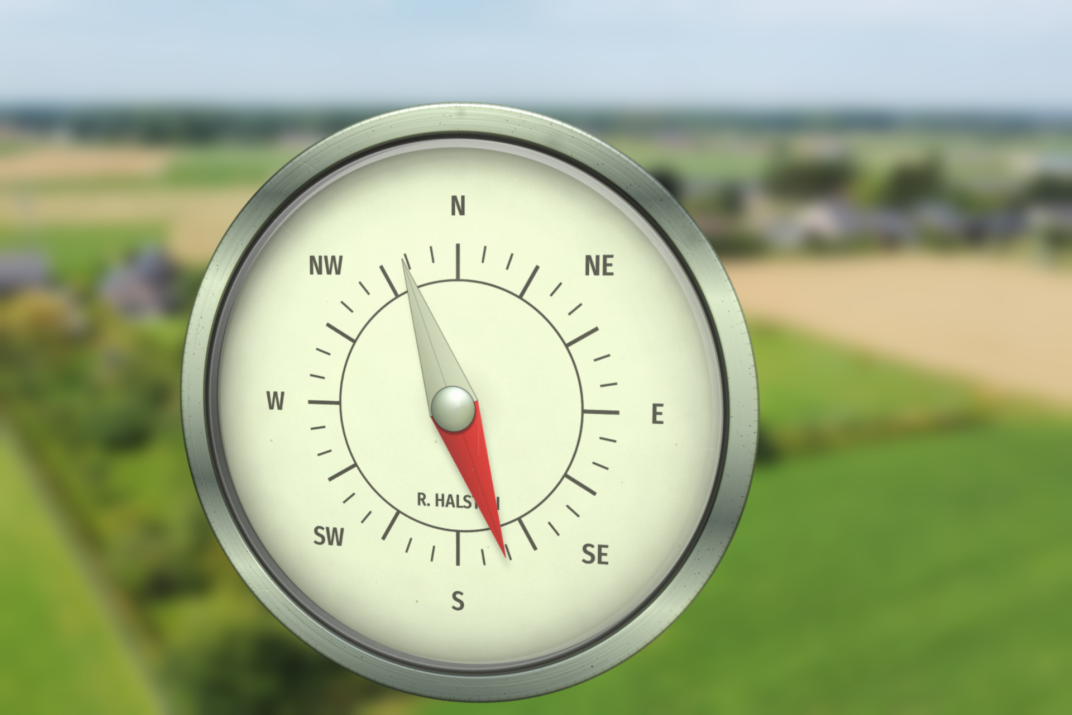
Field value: 160 °
